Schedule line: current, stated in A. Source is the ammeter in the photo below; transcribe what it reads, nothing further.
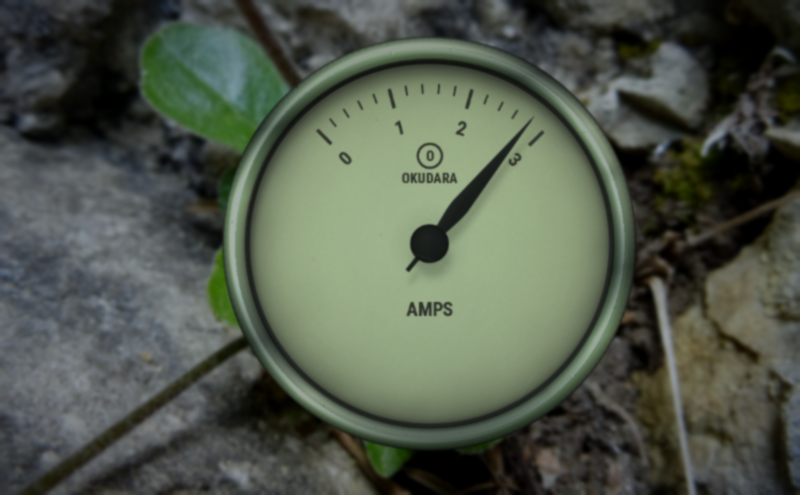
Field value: 2.8 A
